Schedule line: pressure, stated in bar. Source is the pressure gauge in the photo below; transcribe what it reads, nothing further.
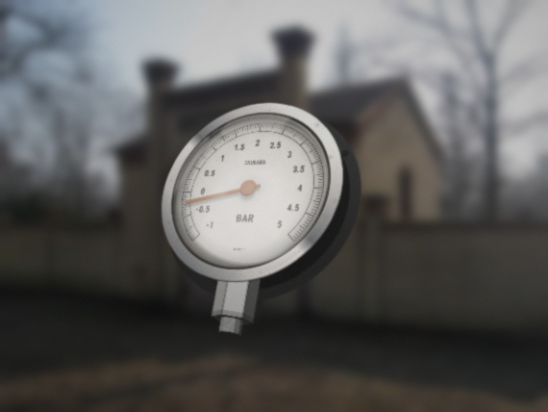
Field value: -0.25 bar
